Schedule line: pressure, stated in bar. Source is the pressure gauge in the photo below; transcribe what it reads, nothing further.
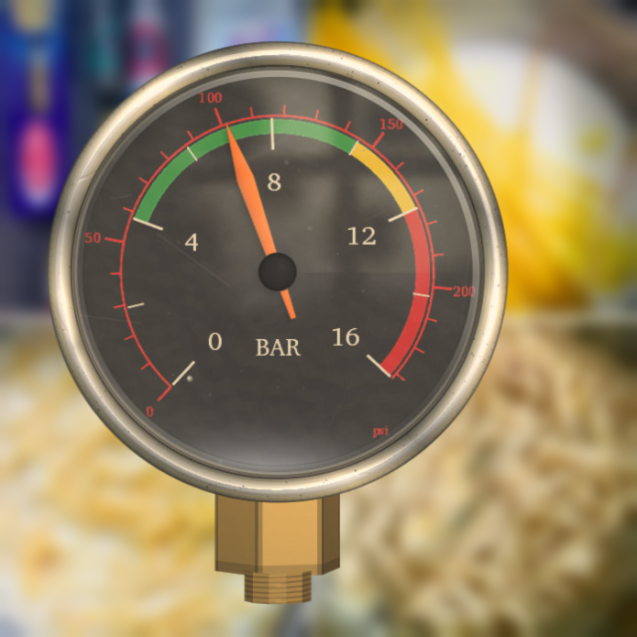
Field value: 7 bar
